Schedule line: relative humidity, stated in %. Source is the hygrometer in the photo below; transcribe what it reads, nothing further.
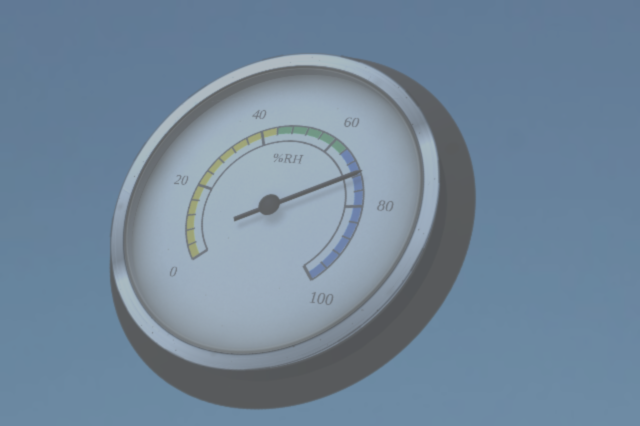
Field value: 72 %
